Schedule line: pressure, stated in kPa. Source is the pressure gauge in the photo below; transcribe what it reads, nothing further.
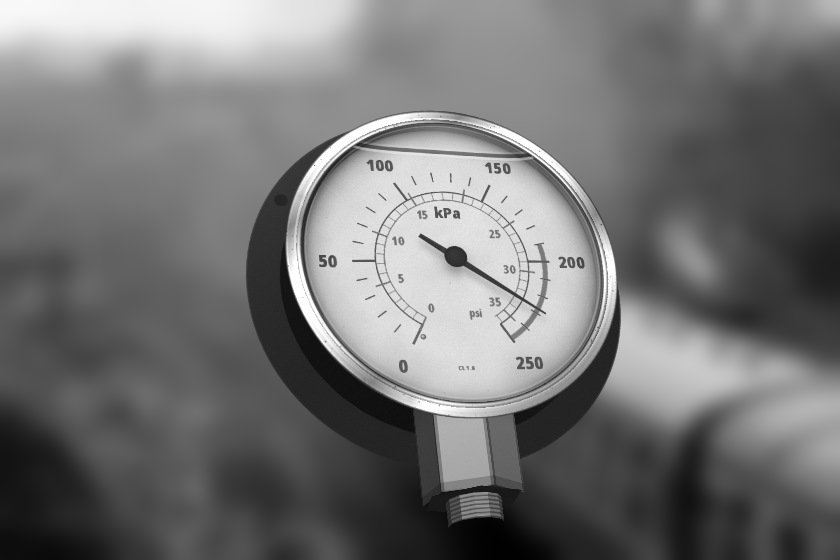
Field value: 230 kPa
